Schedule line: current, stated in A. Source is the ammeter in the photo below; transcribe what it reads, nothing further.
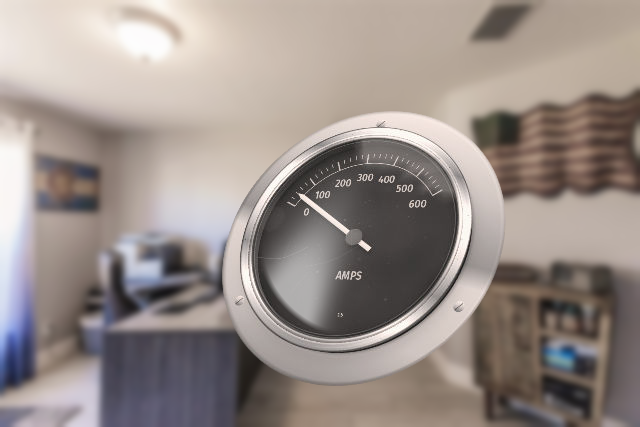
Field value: 40 A
